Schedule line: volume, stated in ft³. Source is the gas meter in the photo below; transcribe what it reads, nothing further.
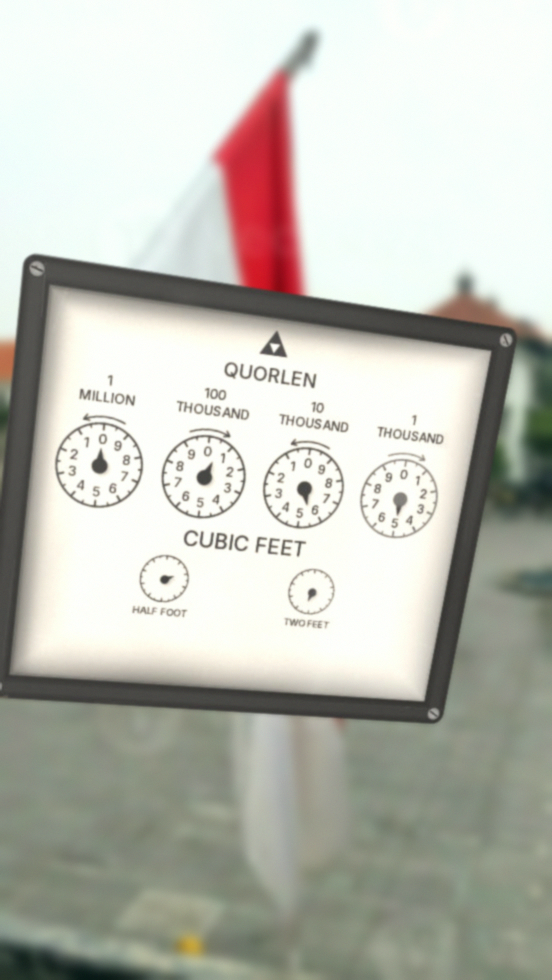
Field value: 5500 ft³
